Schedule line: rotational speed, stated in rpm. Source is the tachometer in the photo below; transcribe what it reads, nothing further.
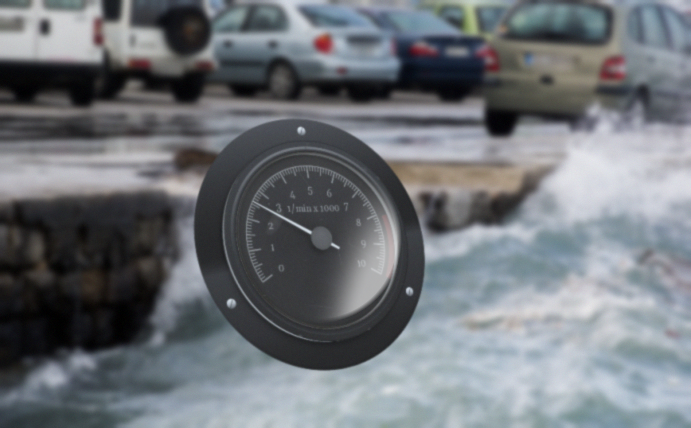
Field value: 2500 rpm
